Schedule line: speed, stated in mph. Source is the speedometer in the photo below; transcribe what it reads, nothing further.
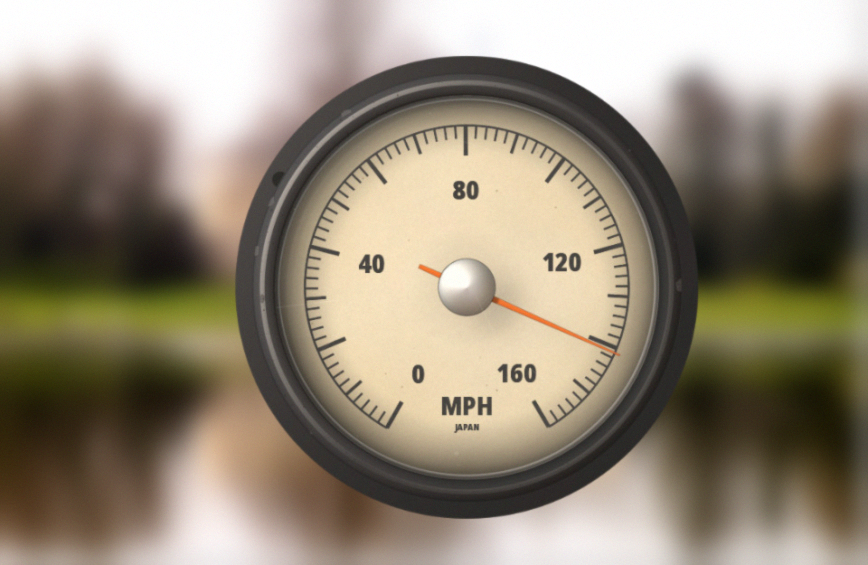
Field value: 141 mph
